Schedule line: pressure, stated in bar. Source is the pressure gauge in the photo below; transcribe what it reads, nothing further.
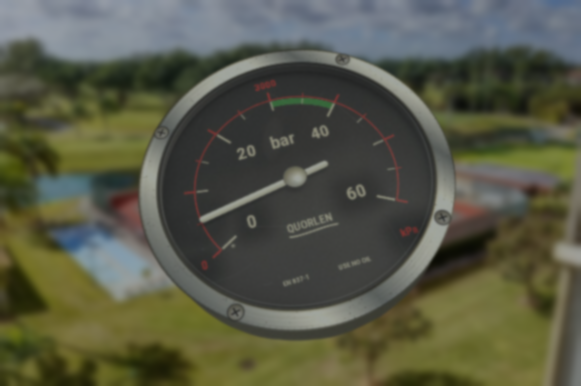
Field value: 5 bar
